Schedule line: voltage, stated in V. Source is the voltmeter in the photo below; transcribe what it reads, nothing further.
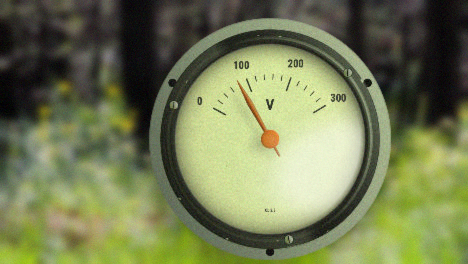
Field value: 80 V
